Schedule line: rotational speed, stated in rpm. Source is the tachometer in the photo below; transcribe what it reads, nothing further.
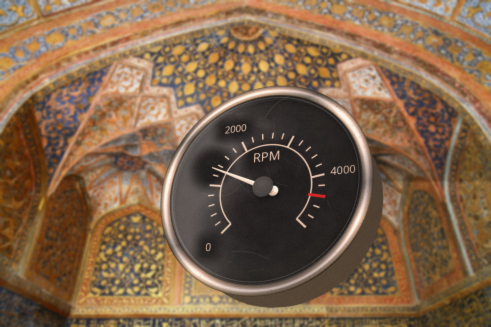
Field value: 1300 rpm
